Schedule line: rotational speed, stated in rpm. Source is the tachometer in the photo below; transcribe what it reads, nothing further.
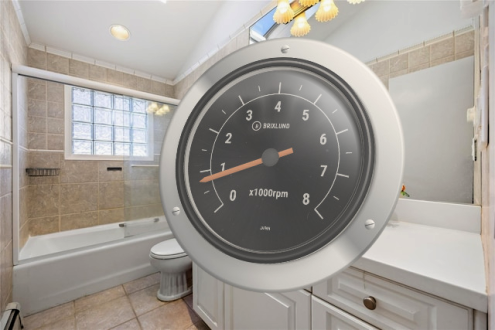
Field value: 750 rpm
